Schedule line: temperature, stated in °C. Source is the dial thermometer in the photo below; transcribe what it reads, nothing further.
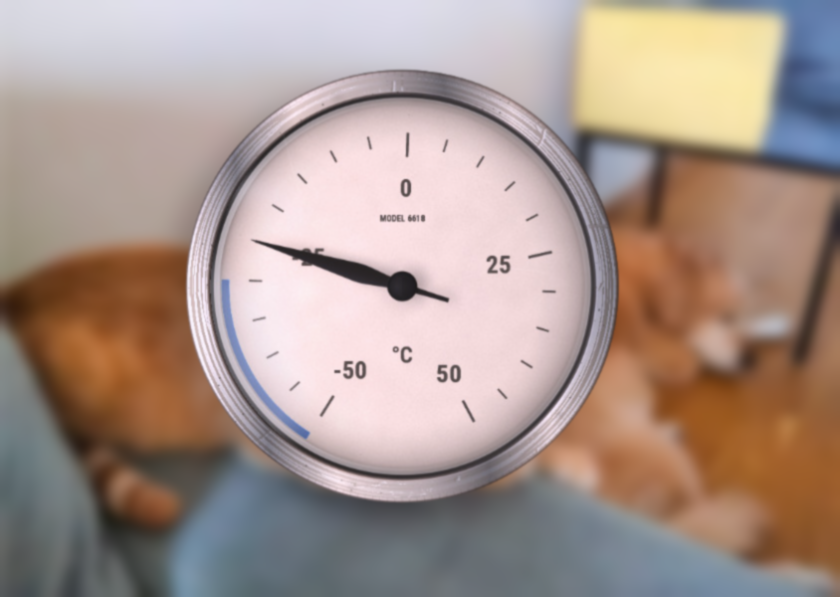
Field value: -25 °C
